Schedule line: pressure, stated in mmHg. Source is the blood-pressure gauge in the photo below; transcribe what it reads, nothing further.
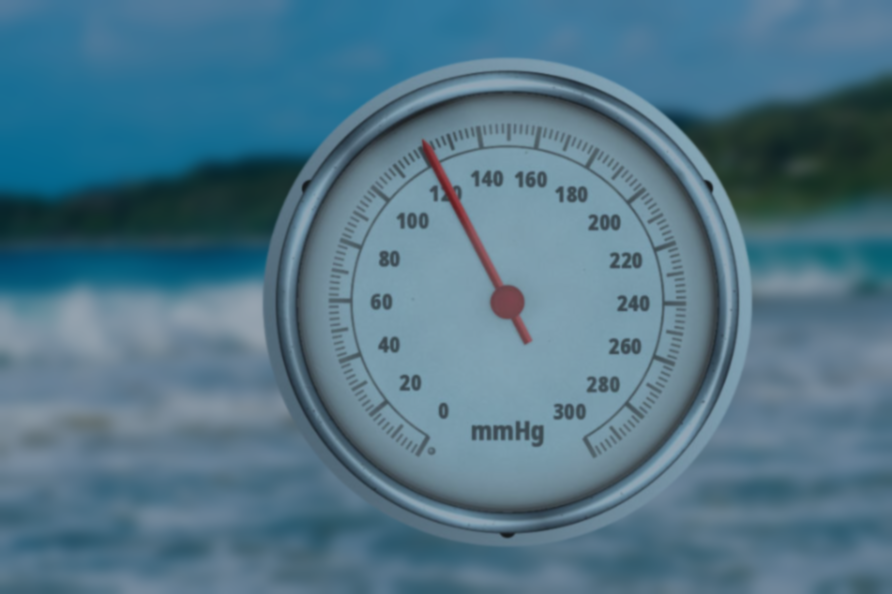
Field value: 122 mmHg
